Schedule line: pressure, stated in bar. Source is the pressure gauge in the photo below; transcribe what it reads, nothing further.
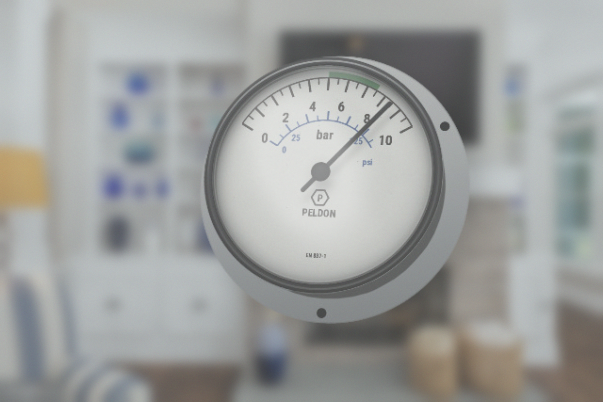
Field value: 8.5 bar
